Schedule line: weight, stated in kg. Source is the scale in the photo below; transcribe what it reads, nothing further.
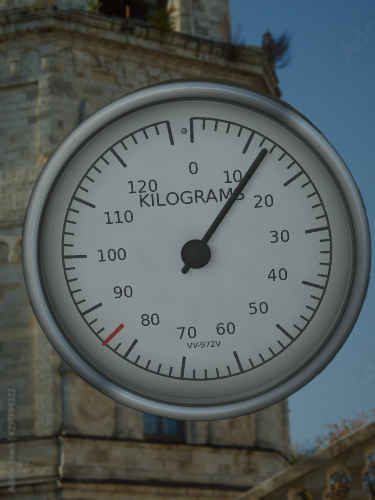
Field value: 13 kg
